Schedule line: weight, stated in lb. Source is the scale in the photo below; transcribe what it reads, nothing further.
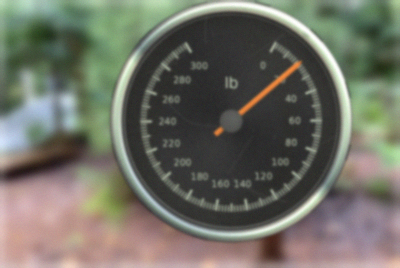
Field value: 20 lb
